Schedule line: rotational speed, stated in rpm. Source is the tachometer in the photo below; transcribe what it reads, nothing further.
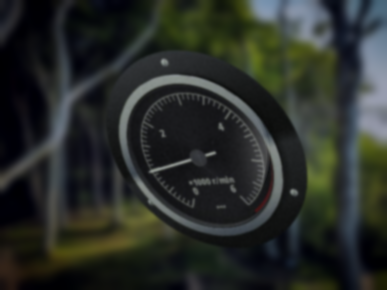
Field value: 1000 rpm
